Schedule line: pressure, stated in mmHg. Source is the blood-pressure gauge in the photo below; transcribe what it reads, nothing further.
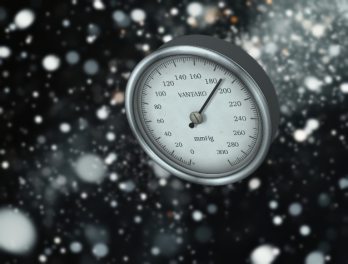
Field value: 190 mmHg
